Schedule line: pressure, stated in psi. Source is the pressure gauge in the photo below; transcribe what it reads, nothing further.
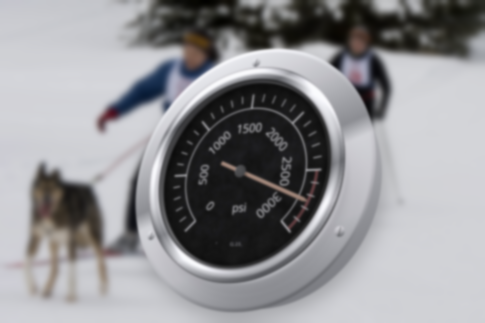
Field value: 2750 psi
